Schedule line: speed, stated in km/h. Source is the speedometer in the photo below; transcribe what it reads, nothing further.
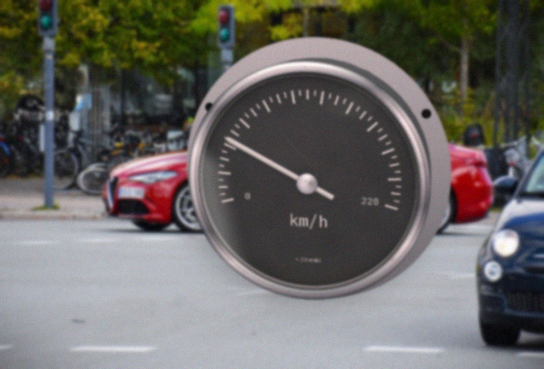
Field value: 45 km/h
